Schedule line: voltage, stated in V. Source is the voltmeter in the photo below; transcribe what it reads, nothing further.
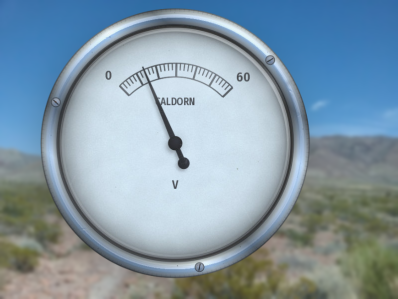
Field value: 14 V
